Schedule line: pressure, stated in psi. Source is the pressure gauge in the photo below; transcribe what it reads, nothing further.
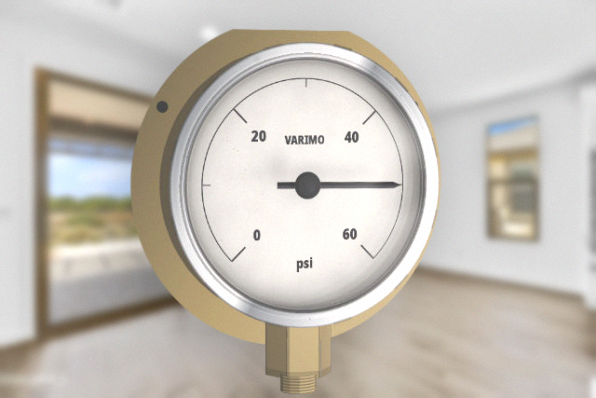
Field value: 50 psi
